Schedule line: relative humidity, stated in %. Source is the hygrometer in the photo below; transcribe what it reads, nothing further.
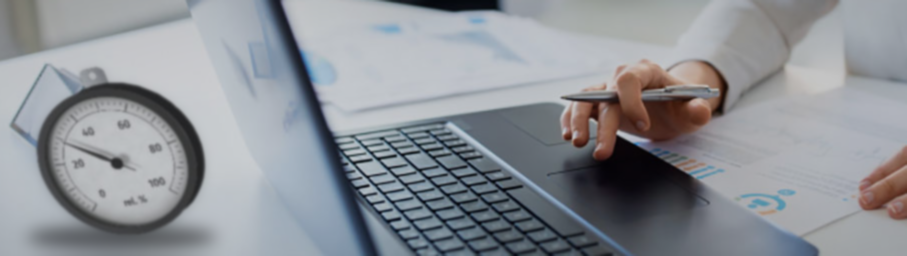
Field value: 30 %
